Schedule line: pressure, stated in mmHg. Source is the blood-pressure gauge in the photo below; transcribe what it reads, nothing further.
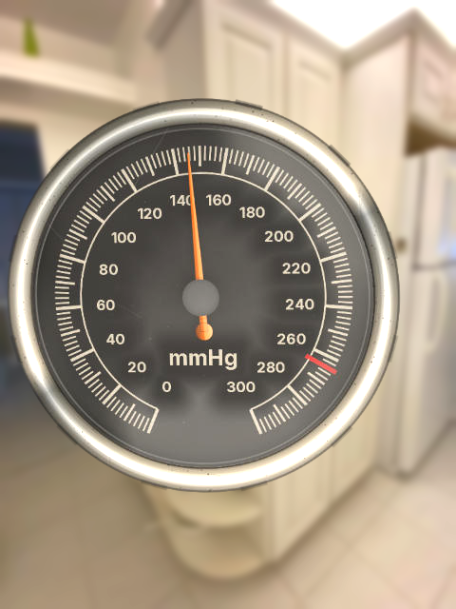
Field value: 146 mmHg
